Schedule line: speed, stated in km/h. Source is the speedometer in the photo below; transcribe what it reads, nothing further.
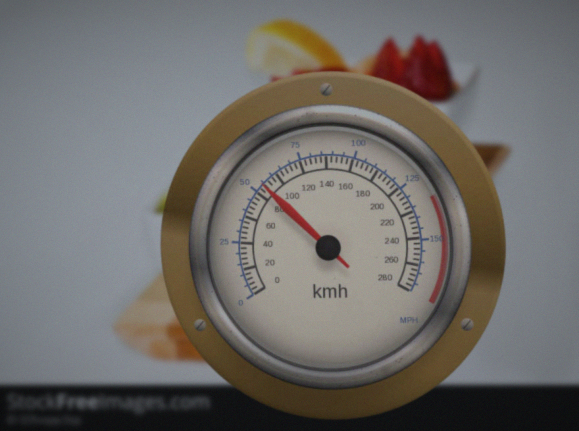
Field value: 88 km/h
